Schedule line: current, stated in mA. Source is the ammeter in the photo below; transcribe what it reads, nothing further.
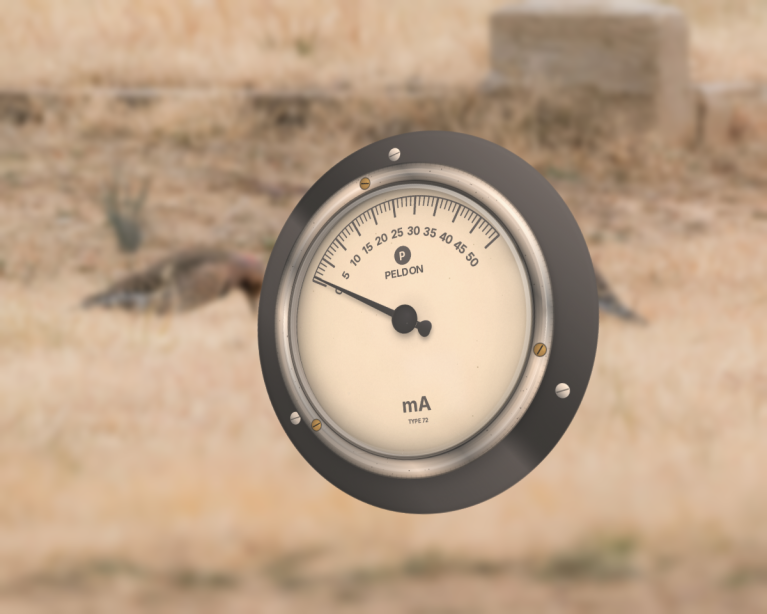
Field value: 1 mA
